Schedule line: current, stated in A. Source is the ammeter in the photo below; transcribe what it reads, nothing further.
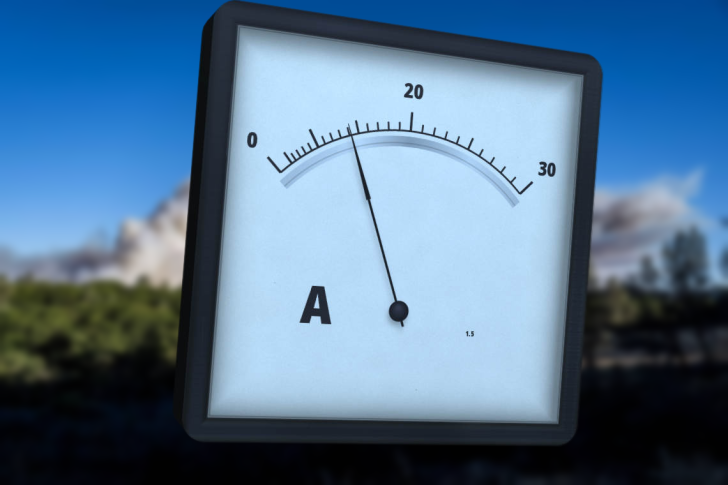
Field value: 14 A
